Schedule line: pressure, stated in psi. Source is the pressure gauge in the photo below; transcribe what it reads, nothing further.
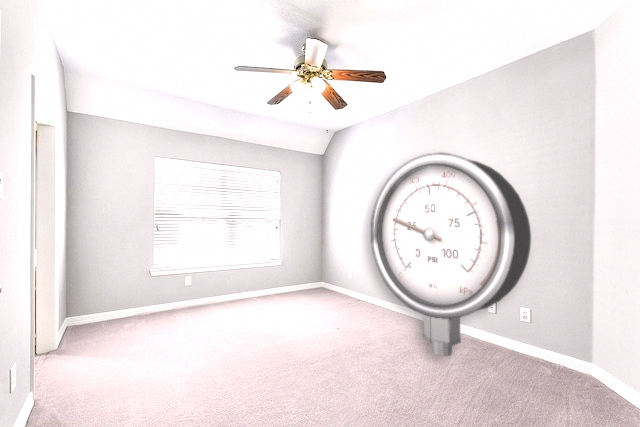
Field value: 25 psi
